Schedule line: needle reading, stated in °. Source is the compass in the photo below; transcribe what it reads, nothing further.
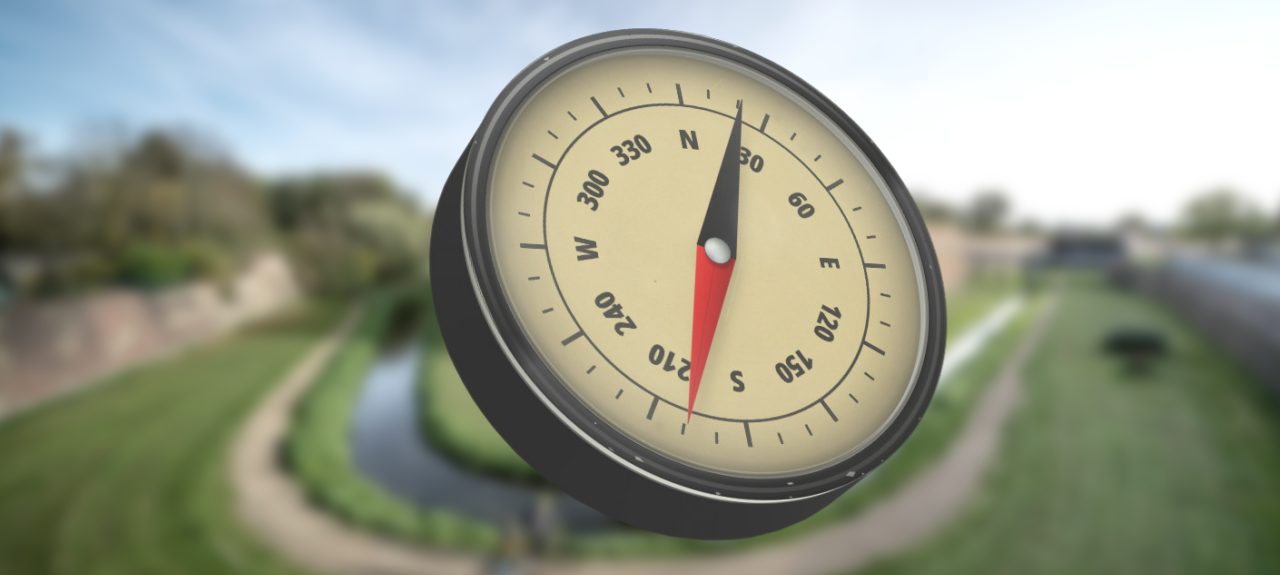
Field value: 200 °
